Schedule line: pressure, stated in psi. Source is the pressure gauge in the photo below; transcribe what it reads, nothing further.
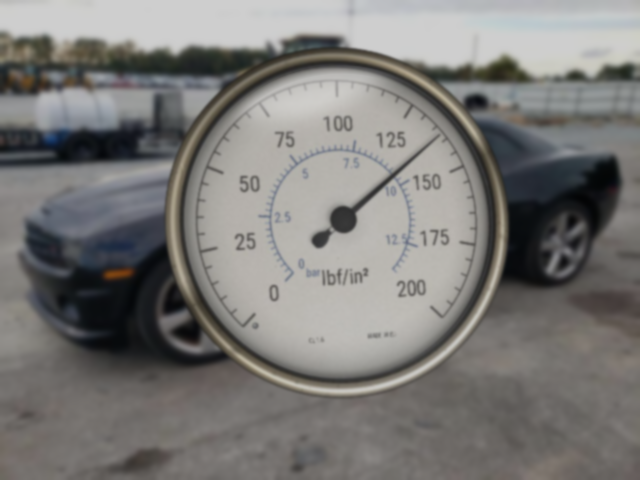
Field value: 137.5 psi
